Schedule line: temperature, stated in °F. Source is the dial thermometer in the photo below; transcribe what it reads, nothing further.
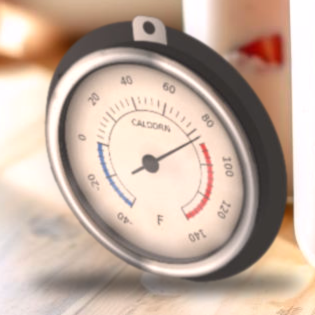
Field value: 84 °F
